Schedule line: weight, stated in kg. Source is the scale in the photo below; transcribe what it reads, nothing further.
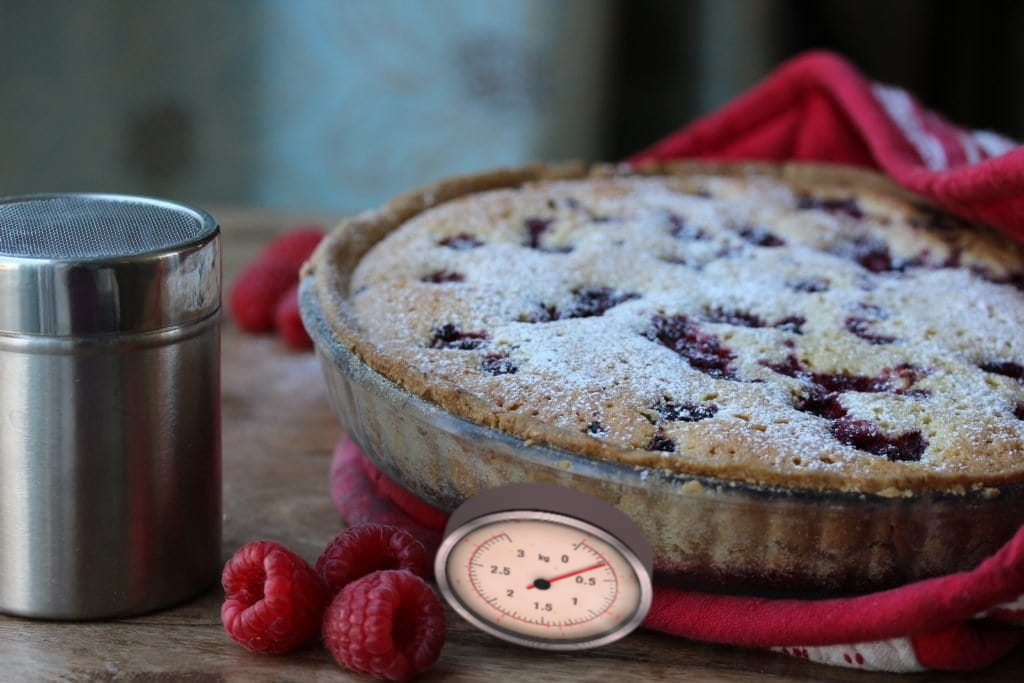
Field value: 0.25 kg
